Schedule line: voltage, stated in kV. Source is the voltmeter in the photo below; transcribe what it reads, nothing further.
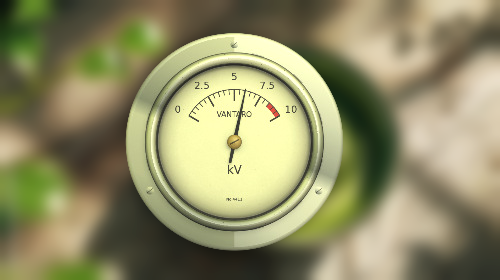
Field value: 6 kV
